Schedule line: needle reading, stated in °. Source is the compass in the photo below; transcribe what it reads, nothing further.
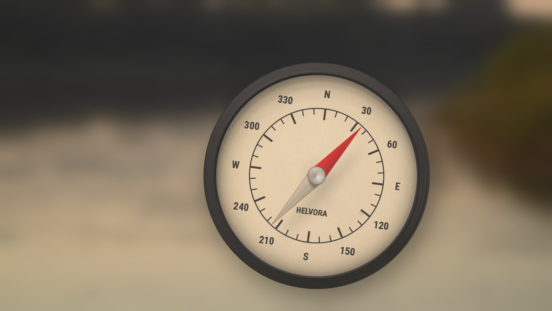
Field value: 35 °
